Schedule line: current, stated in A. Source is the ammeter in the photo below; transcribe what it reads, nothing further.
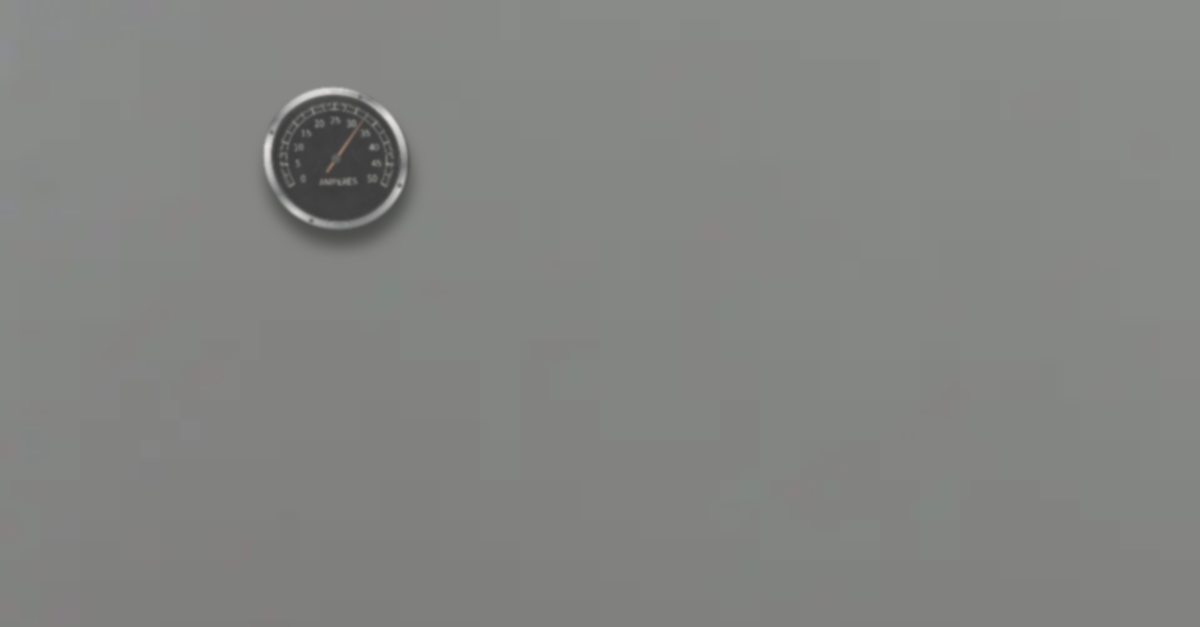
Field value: 32.5 A
